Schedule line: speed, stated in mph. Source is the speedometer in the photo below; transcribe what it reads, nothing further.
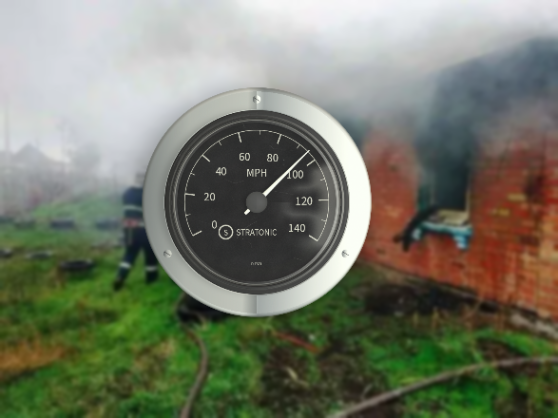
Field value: 95 mph
